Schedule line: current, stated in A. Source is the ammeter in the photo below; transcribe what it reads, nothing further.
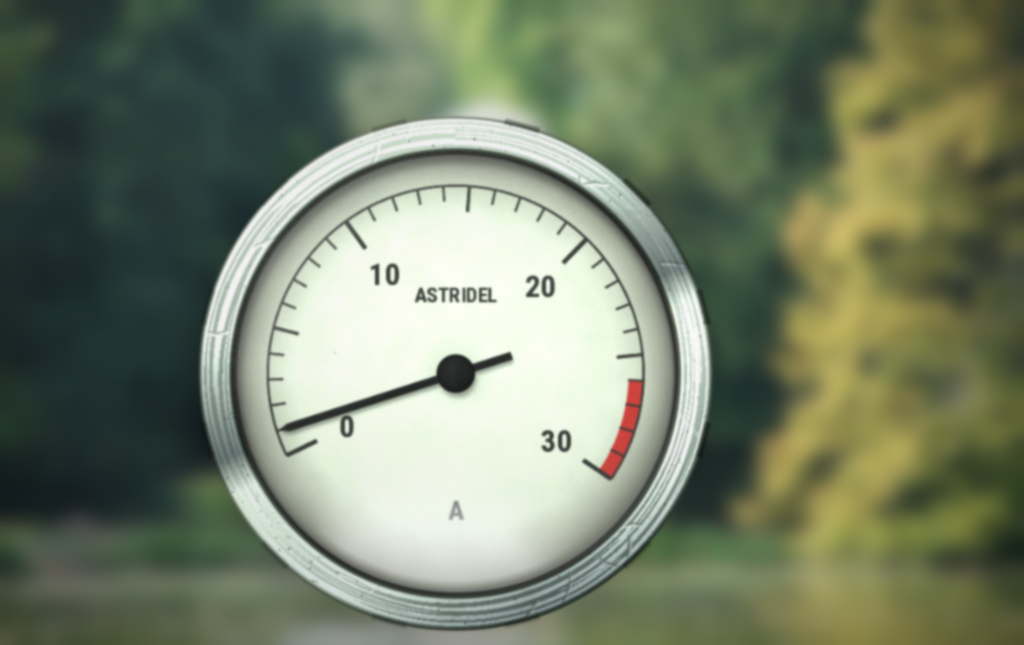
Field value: 1 A
